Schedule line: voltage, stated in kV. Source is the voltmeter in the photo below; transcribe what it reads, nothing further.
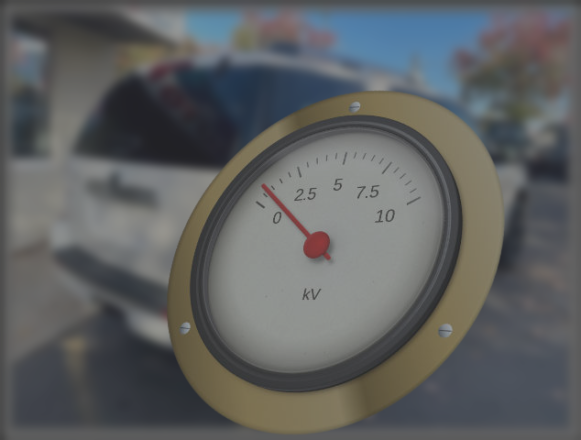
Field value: 0.75 kV
